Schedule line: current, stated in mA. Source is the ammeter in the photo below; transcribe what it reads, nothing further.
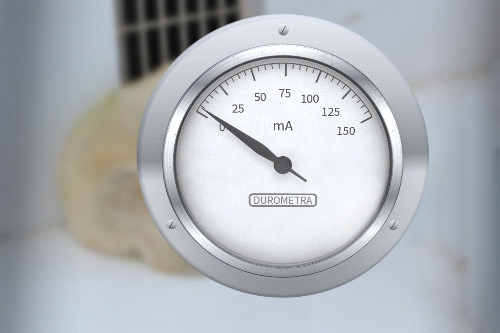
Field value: 5 mA
